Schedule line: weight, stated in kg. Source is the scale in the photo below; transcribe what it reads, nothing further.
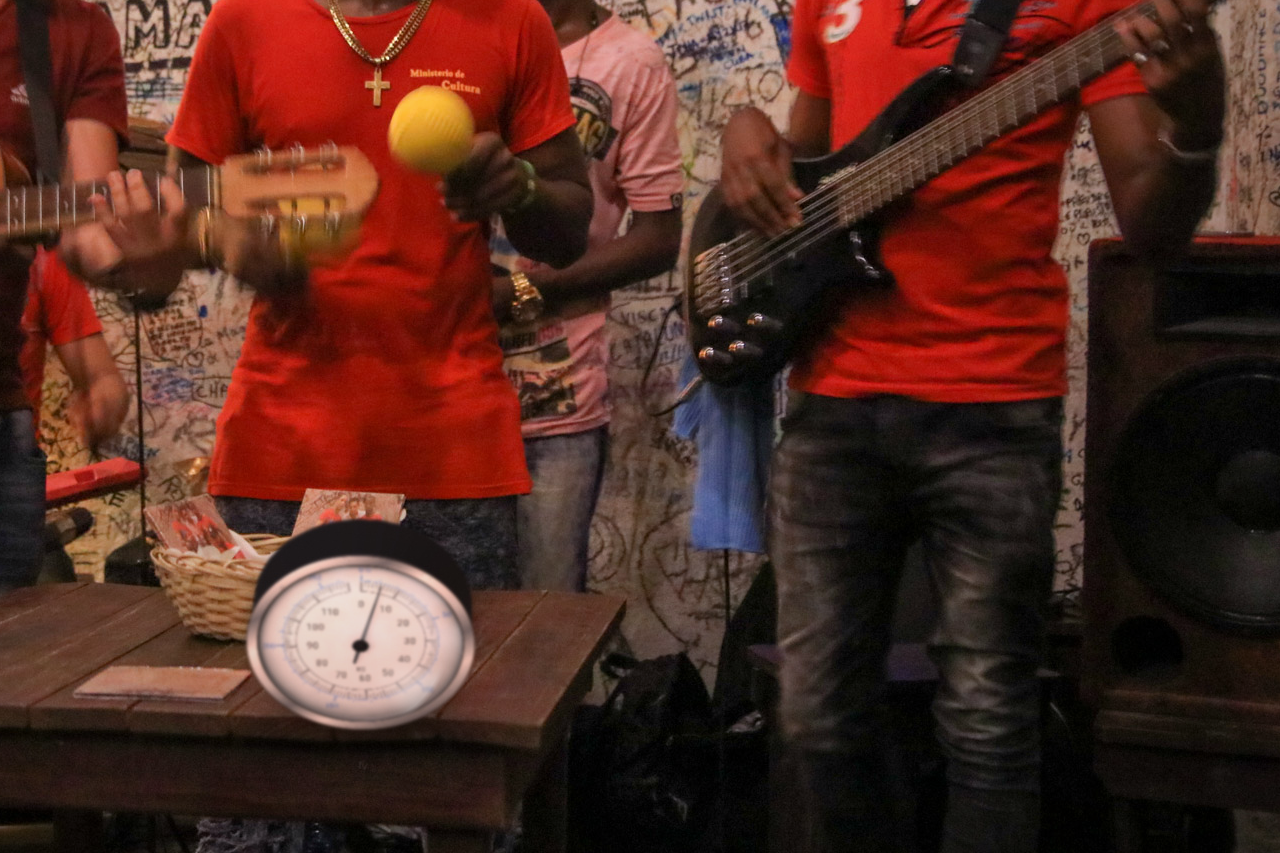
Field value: 5 kg
